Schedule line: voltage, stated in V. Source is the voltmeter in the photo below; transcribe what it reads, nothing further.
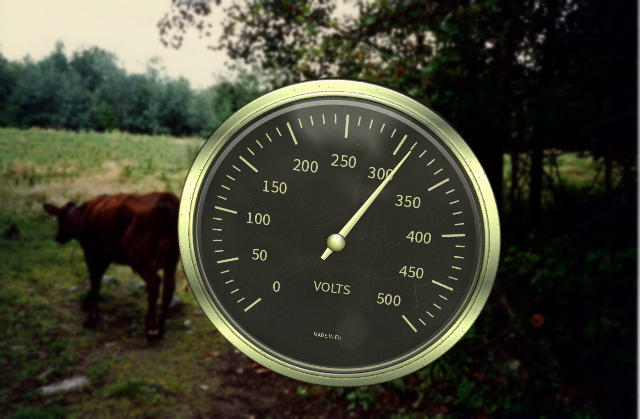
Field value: 310 V
